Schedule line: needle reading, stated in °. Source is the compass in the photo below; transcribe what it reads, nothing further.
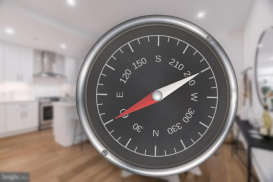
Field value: 60 °
